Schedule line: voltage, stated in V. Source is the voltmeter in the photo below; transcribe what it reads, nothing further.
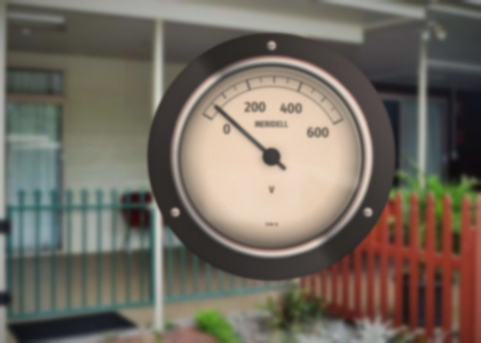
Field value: 50 V
